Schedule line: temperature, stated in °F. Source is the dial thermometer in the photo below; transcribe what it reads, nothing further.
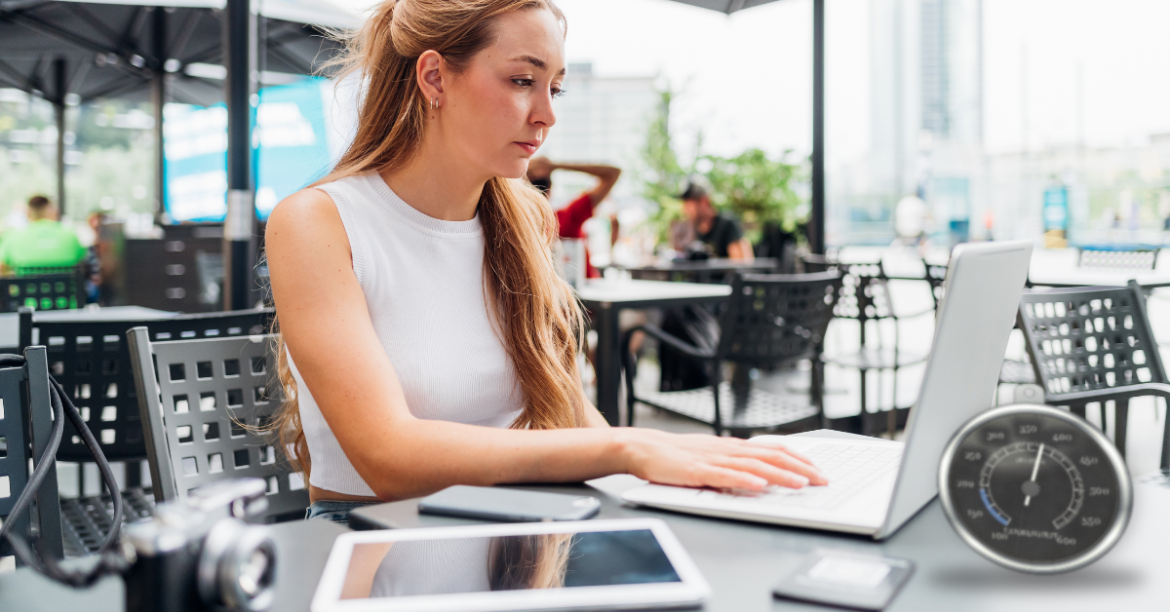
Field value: 375 °F
